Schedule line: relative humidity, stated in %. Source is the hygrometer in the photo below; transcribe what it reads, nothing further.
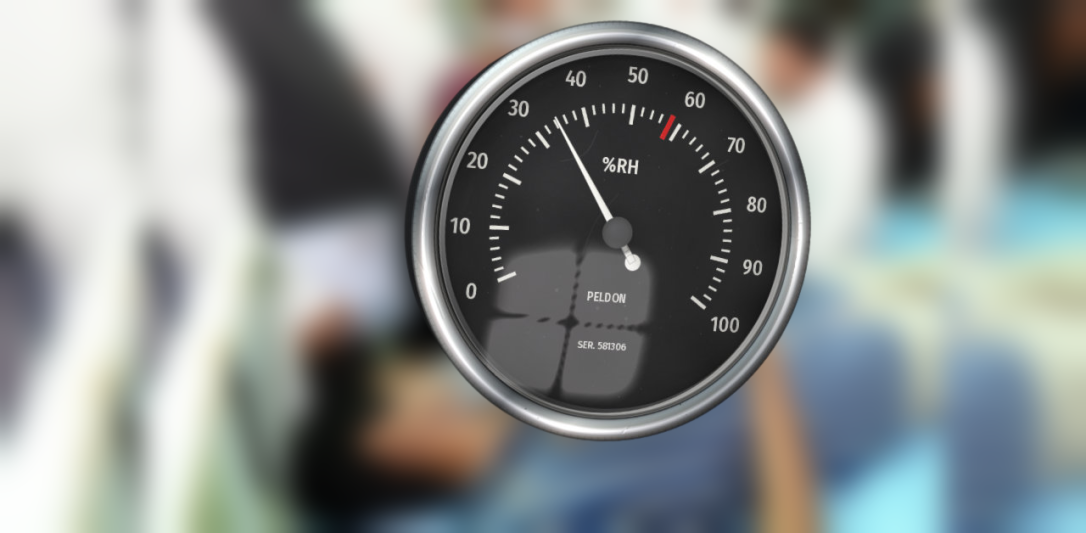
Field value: 34 %
